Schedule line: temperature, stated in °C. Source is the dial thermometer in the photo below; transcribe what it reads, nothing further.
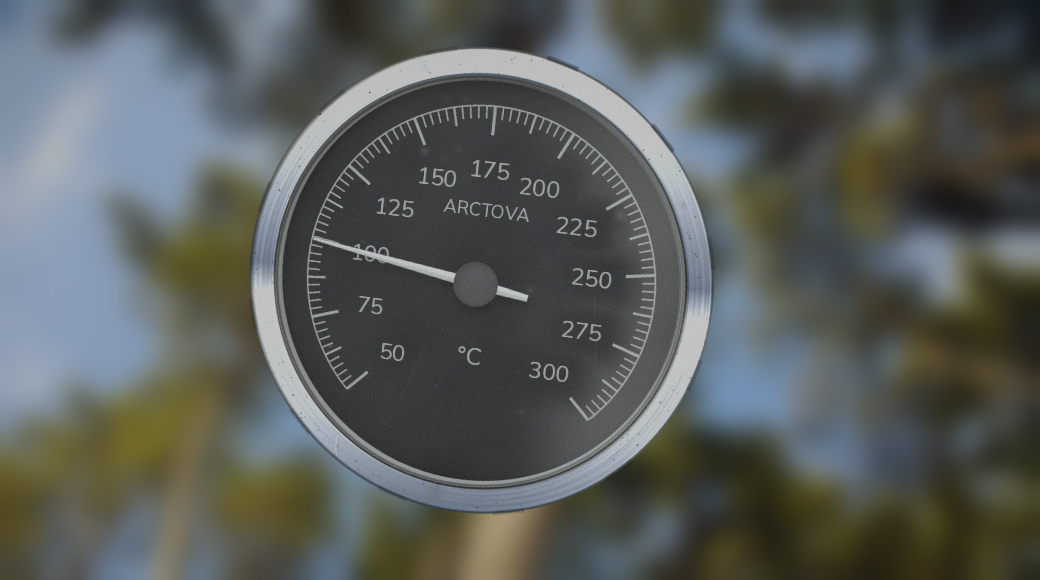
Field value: 100 °C
